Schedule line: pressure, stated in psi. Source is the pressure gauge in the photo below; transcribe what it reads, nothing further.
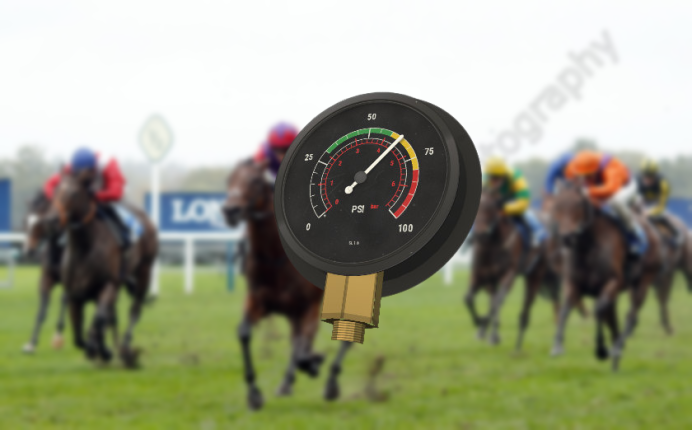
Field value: 65 psi
